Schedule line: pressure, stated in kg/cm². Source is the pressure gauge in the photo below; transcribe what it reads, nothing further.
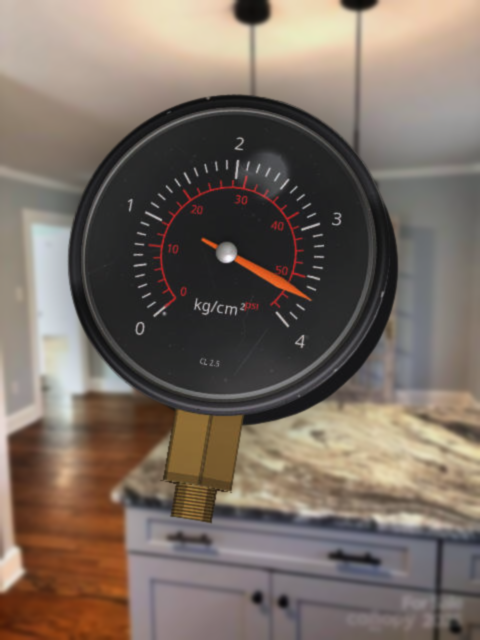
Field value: 3.7 kg/cm²
